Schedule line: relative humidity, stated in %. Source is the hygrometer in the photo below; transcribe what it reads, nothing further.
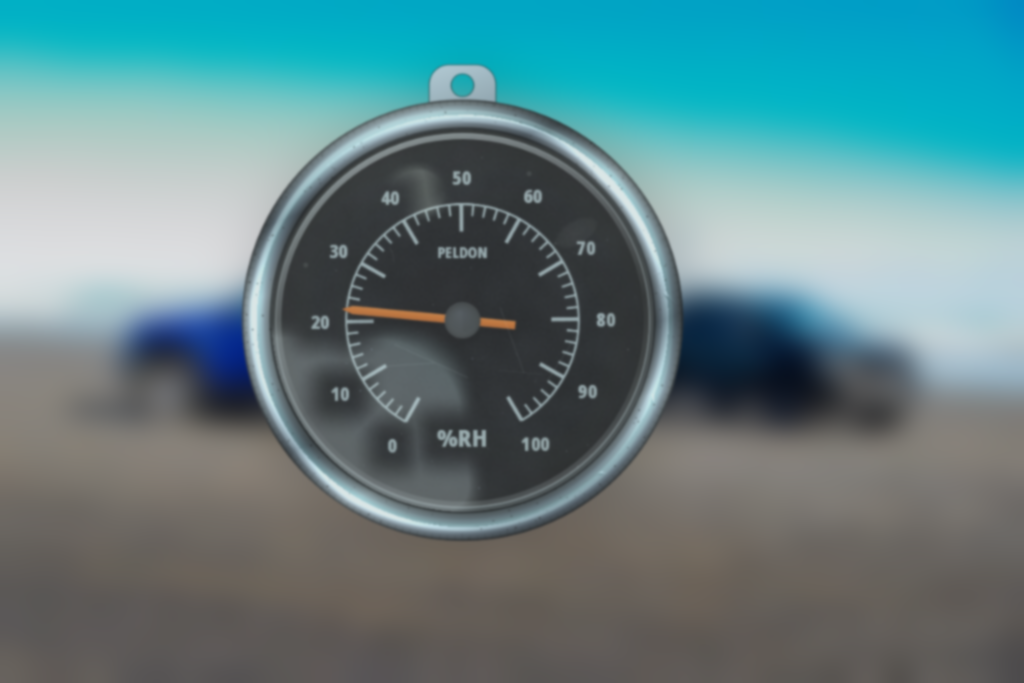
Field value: 22 %
